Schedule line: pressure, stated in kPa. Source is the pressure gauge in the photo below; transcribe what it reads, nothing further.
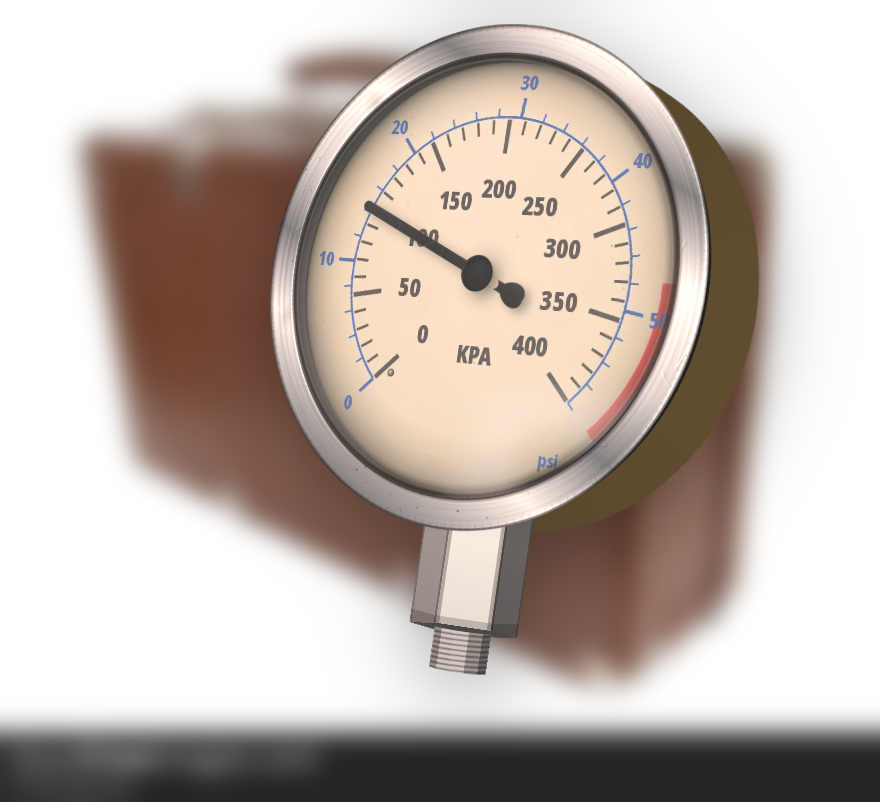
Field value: 100 kPa
